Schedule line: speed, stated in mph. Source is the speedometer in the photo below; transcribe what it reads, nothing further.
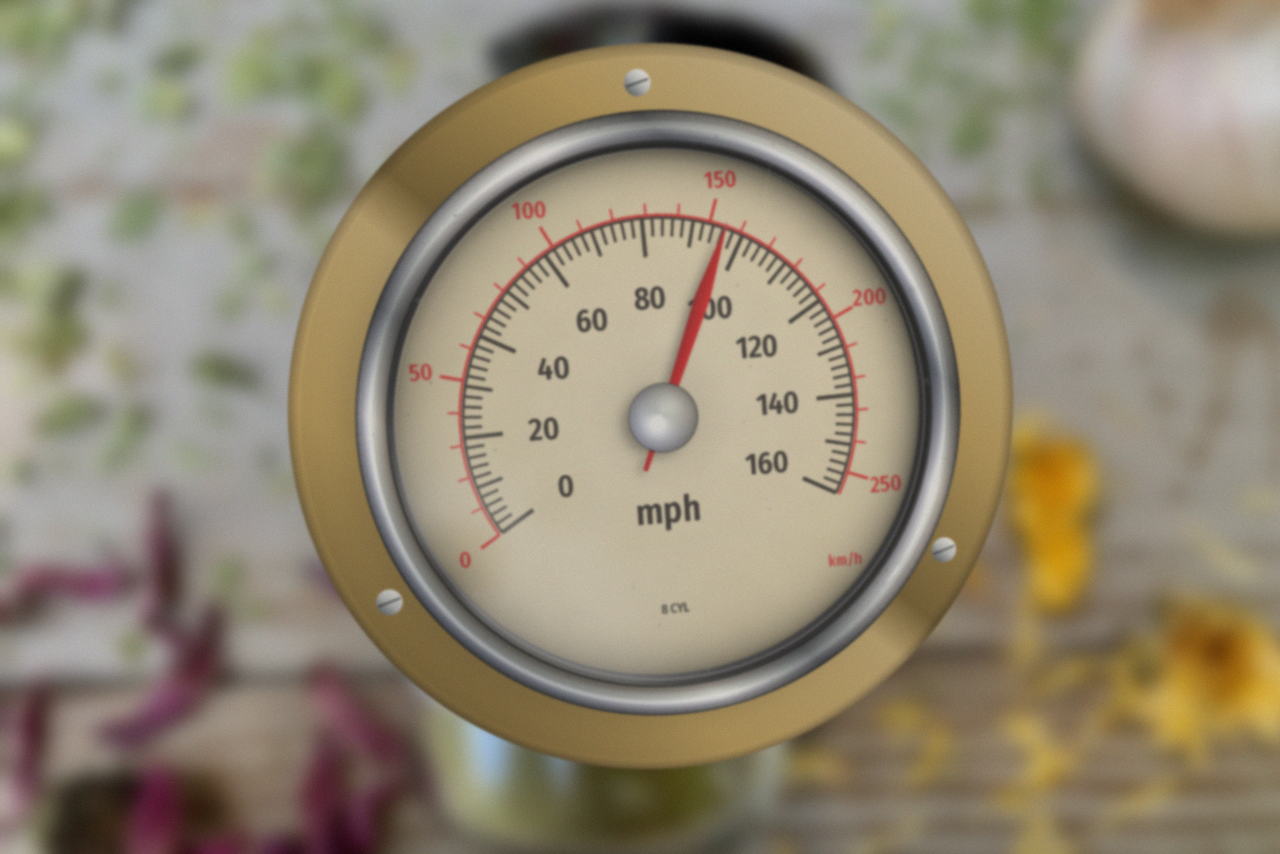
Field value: 96 mph
